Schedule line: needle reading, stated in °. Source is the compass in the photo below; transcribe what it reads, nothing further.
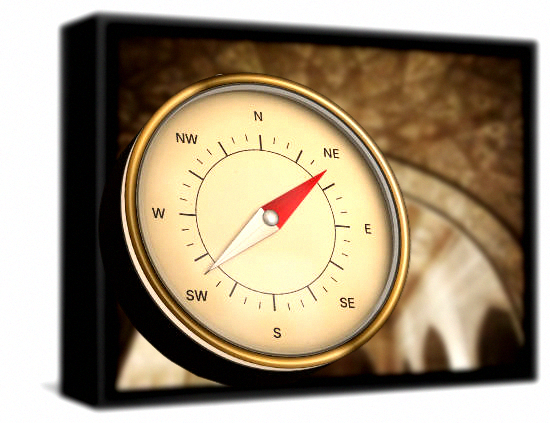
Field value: 50 °
